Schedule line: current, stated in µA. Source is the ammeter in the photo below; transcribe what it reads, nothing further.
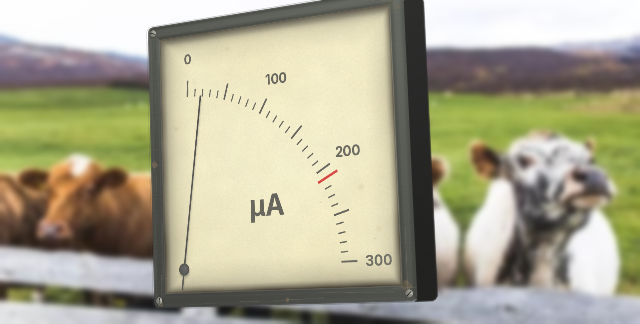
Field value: 20 µA
